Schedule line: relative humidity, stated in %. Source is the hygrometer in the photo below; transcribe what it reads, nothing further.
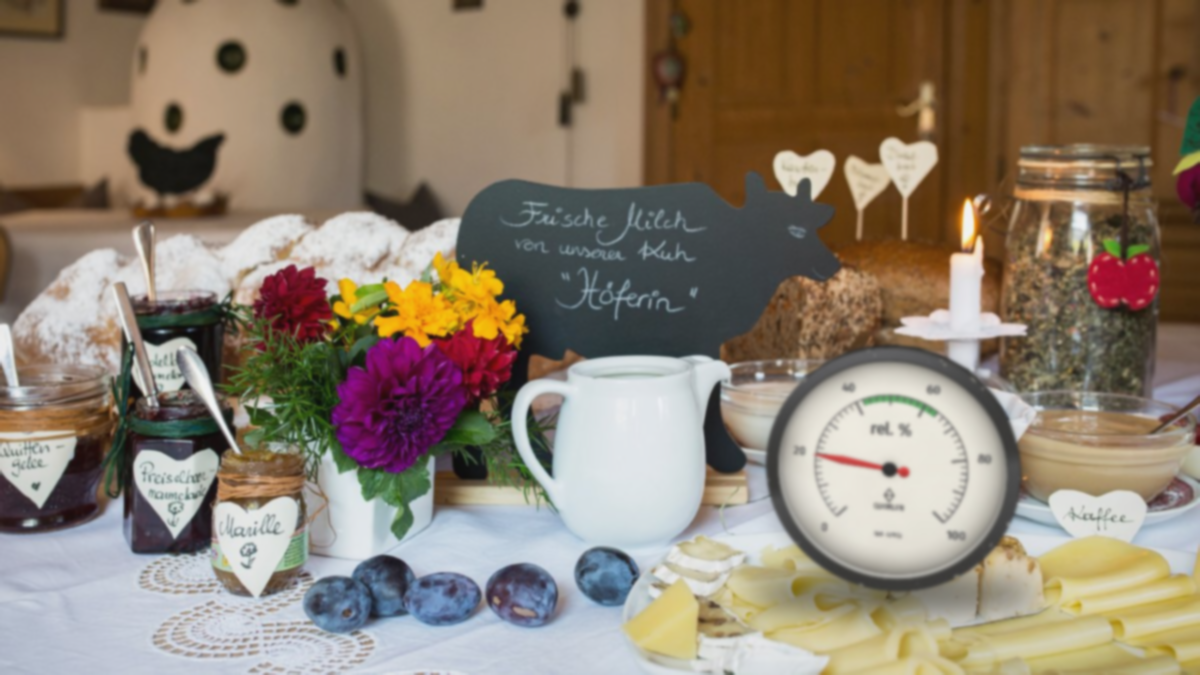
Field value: 20 %
